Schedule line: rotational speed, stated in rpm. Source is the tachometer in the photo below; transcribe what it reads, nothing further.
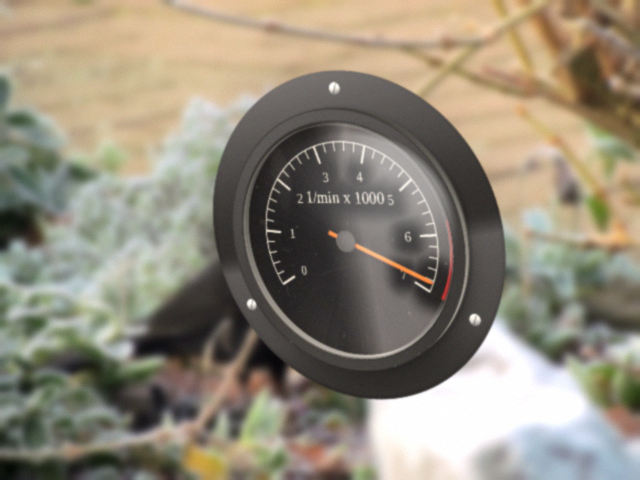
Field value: 6800 rpm
